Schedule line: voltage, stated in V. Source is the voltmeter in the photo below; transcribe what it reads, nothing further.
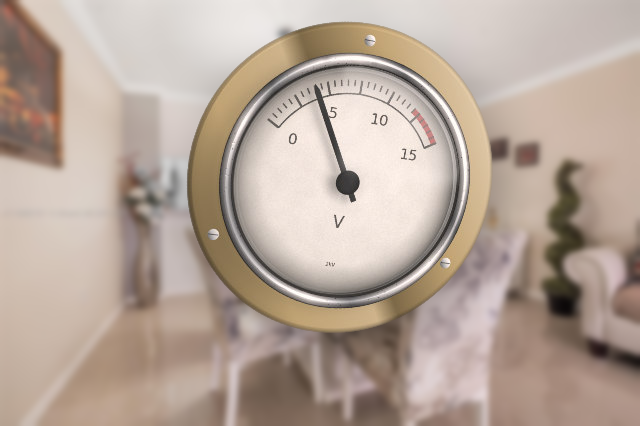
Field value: 4 V
